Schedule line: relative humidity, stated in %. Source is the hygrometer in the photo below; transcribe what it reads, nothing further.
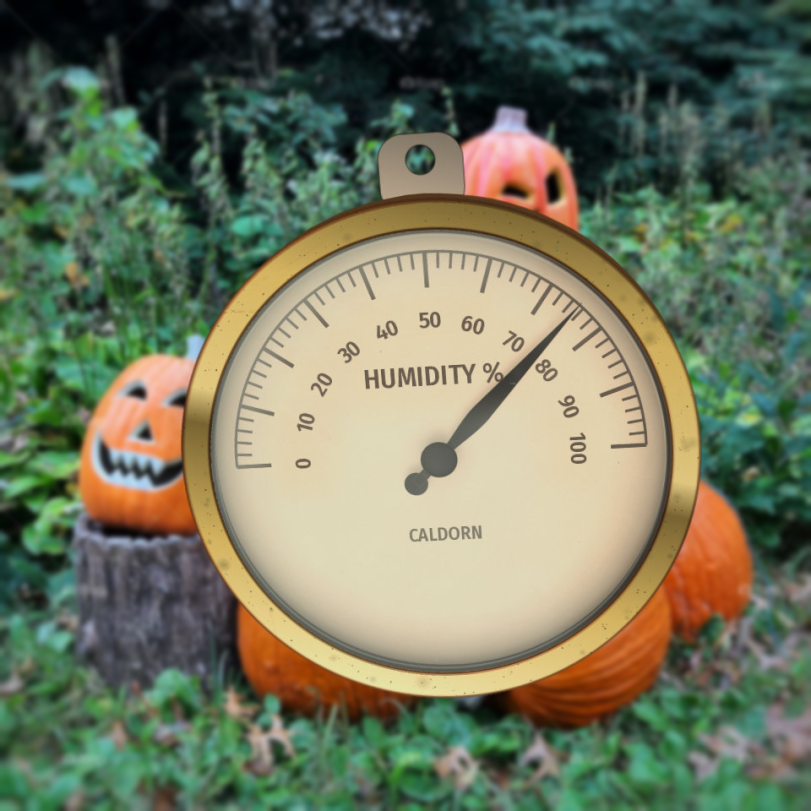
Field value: 75 %
